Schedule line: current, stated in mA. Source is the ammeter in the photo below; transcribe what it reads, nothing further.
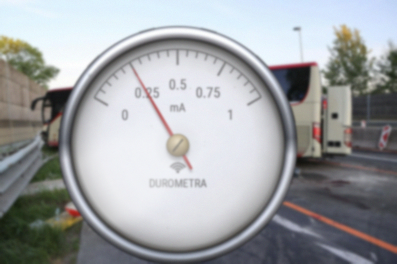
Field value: 0.25 mA
